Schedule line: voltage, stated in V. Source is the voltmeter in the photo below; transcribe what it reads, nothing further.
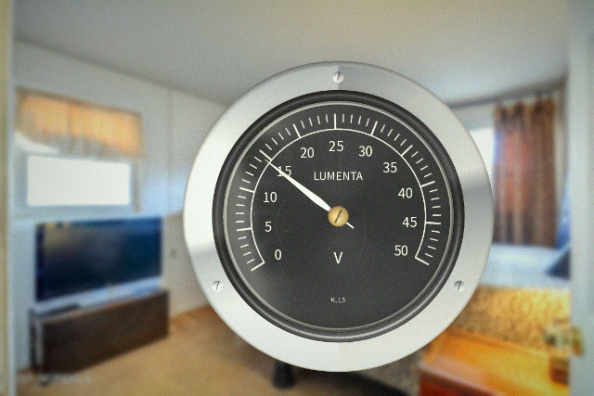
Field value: 14.5 V
